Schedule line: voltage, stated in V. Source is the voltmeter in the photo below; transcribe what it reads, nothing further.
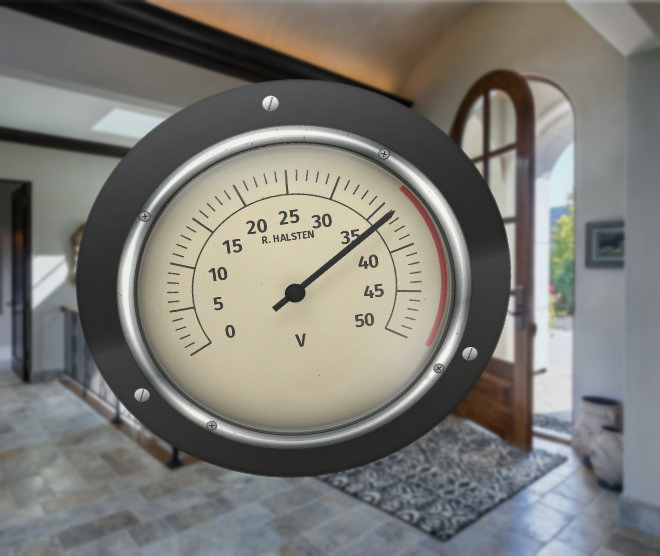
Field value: 36 V
